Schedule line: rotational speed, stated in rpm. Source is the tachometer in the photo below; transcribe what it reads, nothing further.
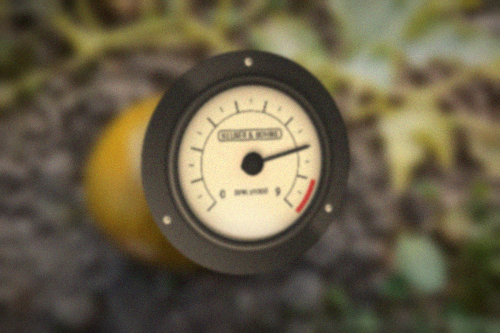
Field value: 7000 rpm
